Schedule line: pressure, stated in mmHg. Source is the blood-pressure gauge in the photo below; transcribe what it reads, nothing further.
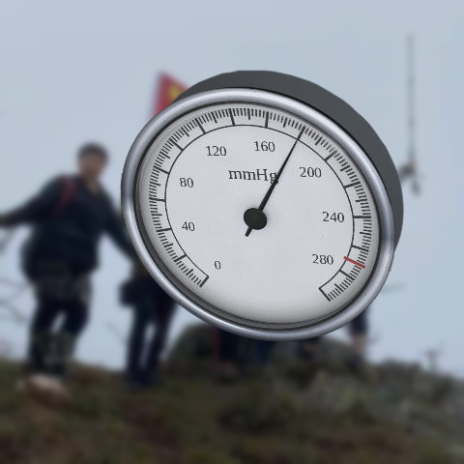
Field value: 180 mmHg
